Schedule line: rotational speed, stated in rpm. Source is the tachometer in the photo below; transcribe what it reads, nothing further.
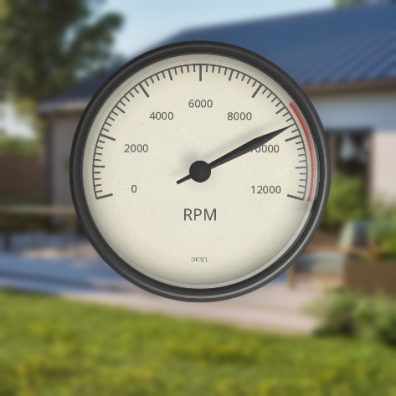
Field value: 9600 rpm
